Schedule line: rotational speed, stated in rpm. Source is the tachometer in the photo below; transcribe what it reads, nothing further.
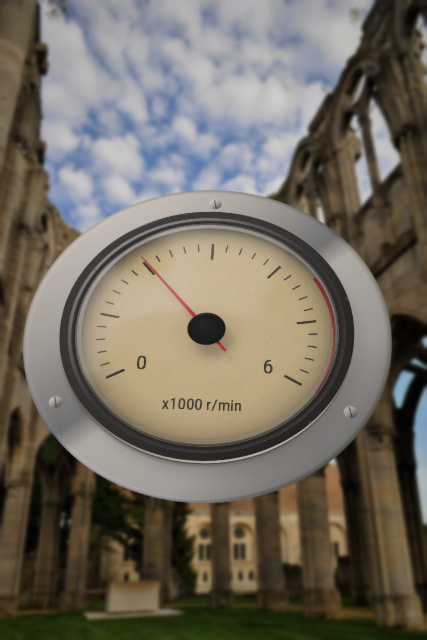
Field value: 2000 rpm
